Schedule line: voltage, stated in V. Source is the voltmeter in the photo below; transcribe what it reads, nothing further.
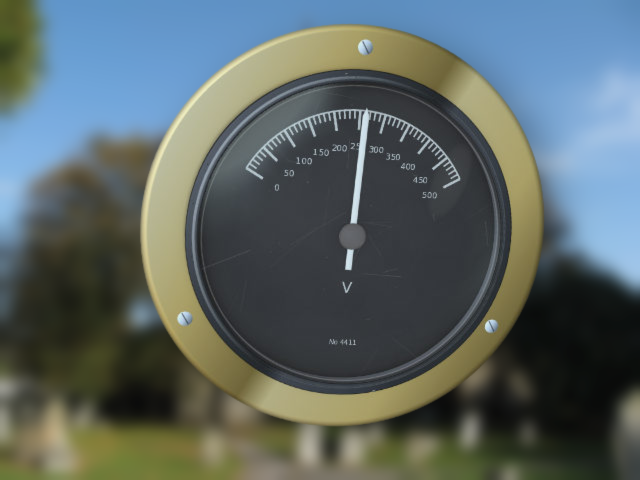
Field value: 260 V
